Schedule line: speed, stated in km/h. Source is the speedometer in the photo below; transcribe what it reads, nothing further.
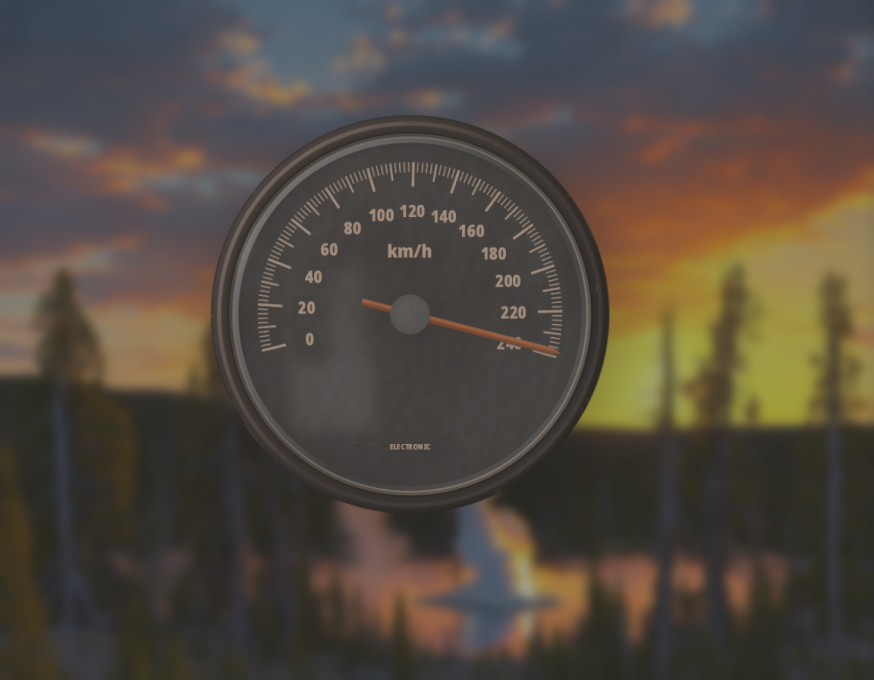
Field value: 238 km/h
